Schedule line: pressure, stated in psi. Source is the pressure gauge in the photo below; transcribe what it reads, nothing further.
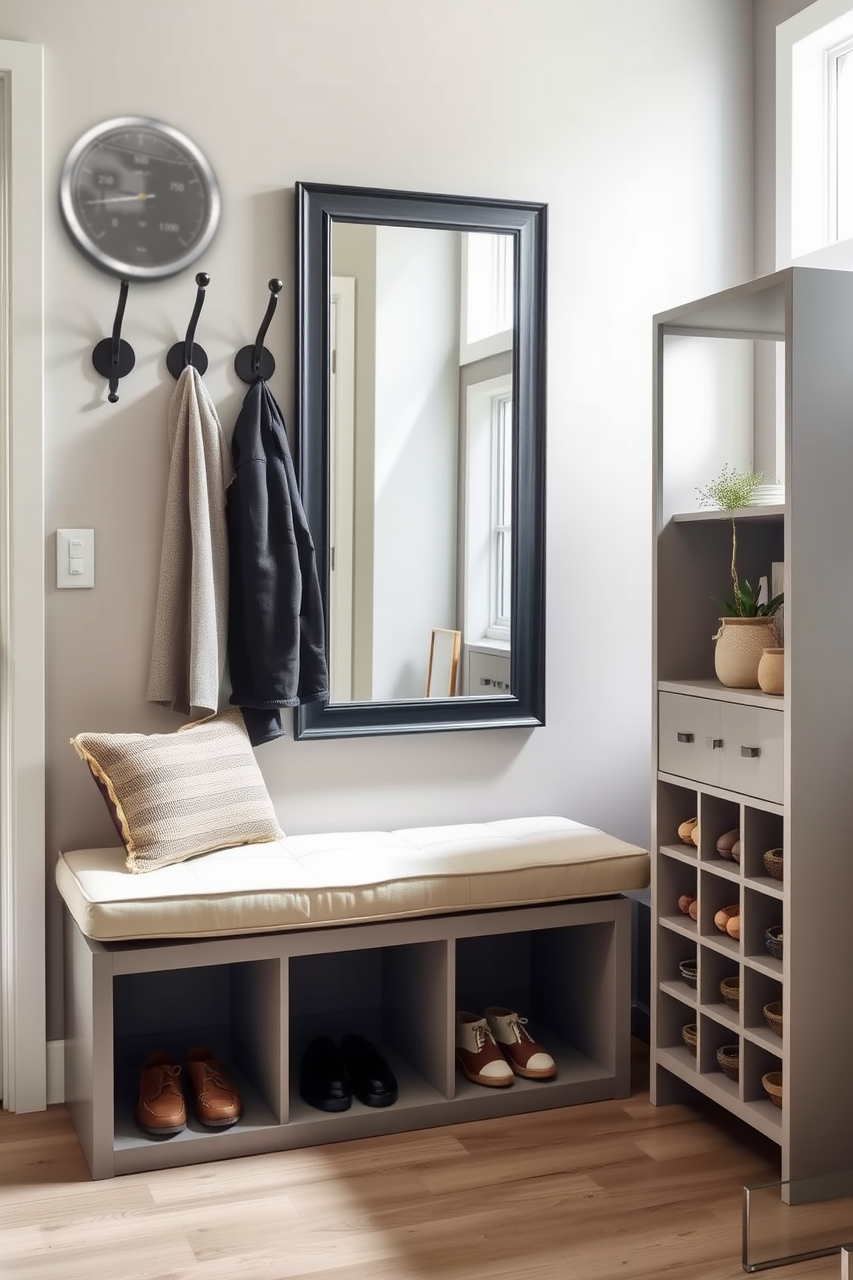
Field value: 125 psi
